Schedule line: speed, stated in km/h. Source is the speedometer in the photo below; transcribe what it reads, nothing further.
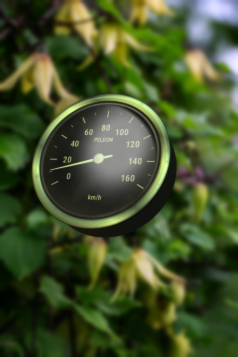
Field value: 10 km/h
